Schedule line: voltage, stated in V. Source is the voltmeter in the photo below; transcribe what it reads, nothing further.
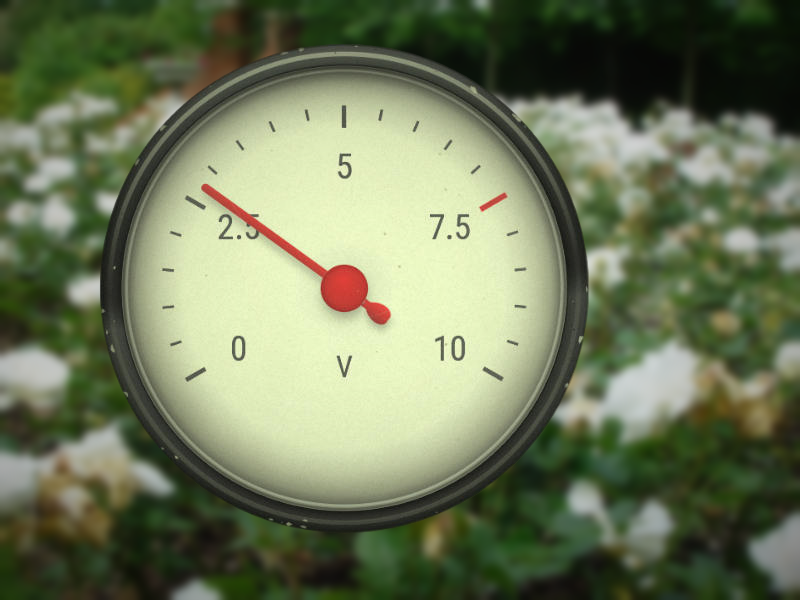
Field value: 2.75 V
